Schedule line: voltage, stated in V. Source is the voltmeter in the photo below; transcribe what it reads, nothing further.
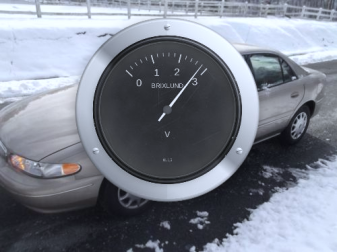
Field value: 2.8 V
